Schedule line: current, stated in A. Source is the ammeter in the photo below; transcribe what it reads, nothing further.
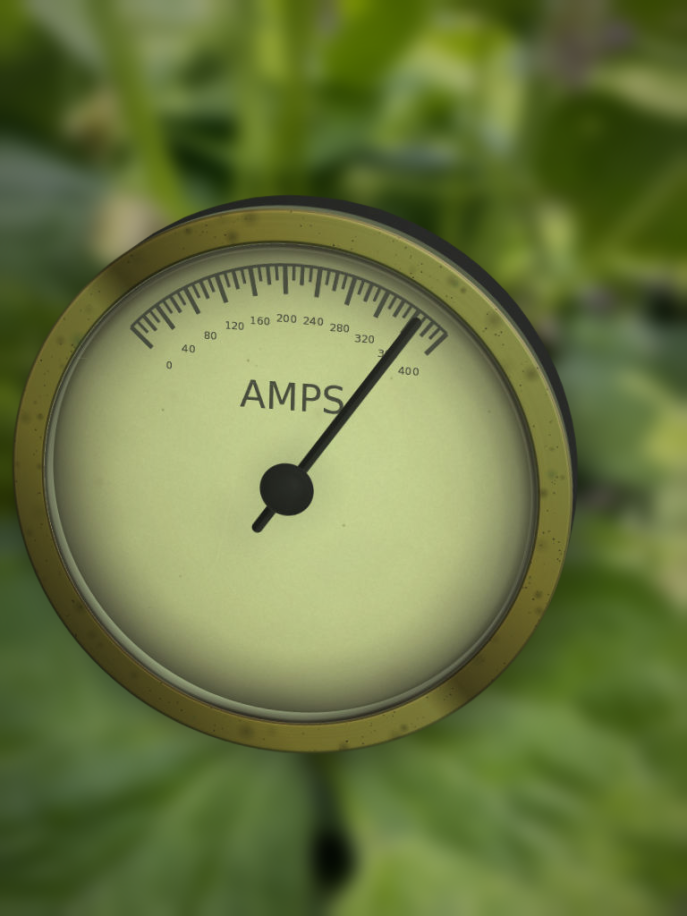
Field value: 365 A
